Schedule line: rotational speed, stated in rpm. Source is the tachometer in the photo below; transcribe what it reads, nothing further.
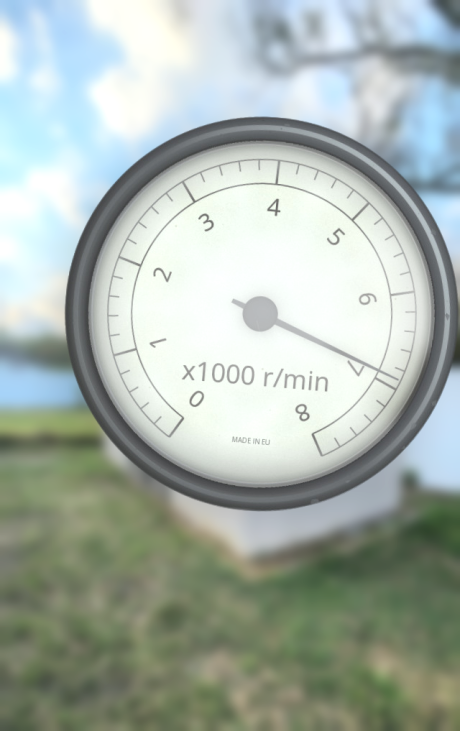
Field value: 6900 rpm
